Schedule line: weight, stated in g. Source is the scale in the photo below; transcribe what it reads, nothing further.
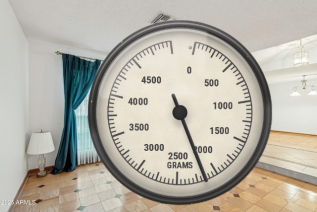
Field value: 2150 g
